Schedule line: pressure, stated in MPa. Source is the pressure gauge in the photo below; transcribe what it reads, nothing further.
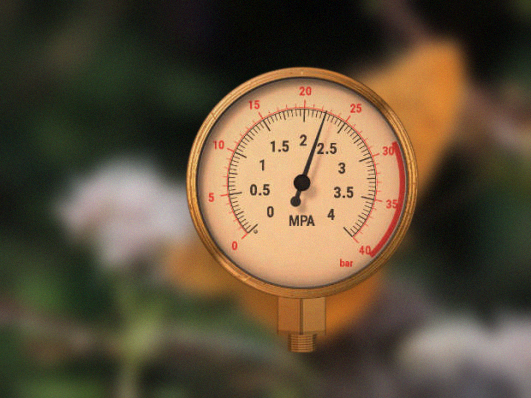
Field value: 2.25 MPa
